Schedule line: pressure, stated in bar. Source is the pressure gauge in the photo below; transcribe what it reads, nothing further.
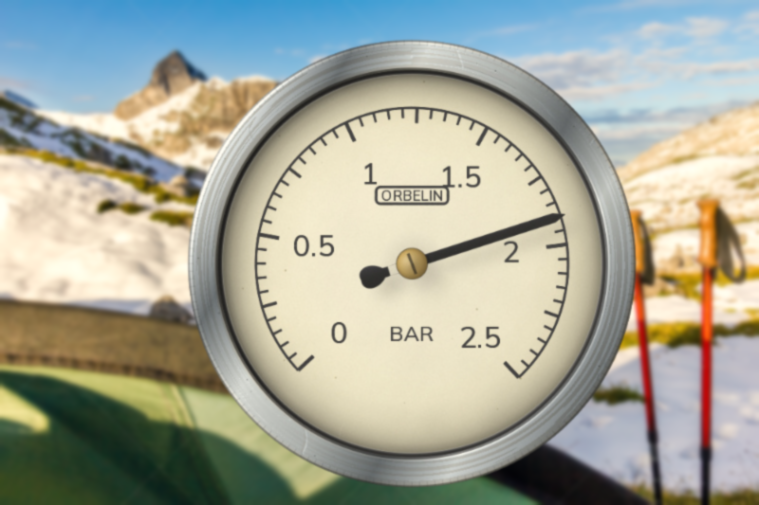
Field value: 1.9 bar
